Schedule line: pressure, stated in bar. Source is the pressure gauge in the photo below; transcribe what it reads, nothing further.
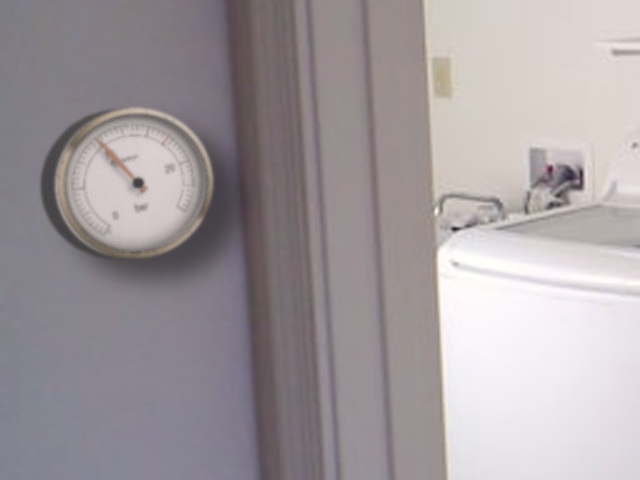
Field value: 10 bar
